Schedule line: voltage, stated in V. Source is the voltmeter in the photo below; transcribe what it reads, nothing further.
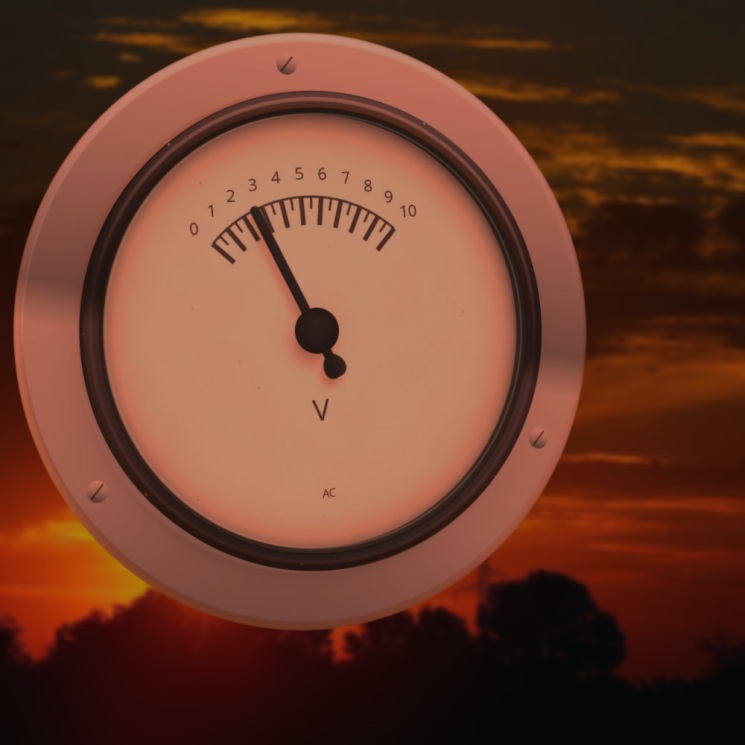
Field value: 2.5 V
